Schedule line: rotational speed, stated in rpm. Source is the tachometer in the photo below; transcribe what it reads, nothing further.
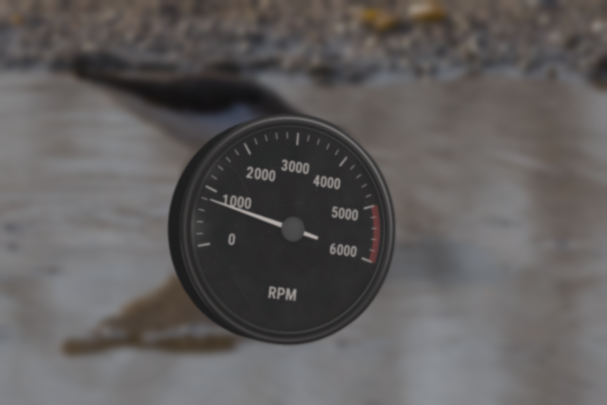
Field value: 800 rpm
